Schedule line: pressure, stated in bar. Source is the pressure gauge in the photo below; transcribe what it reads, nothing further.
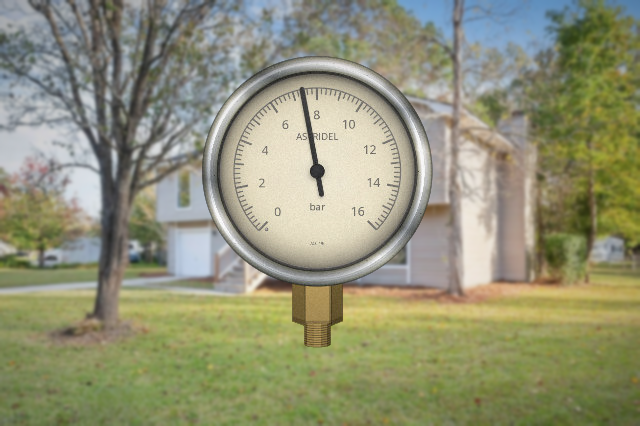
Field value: 7.4 bar
